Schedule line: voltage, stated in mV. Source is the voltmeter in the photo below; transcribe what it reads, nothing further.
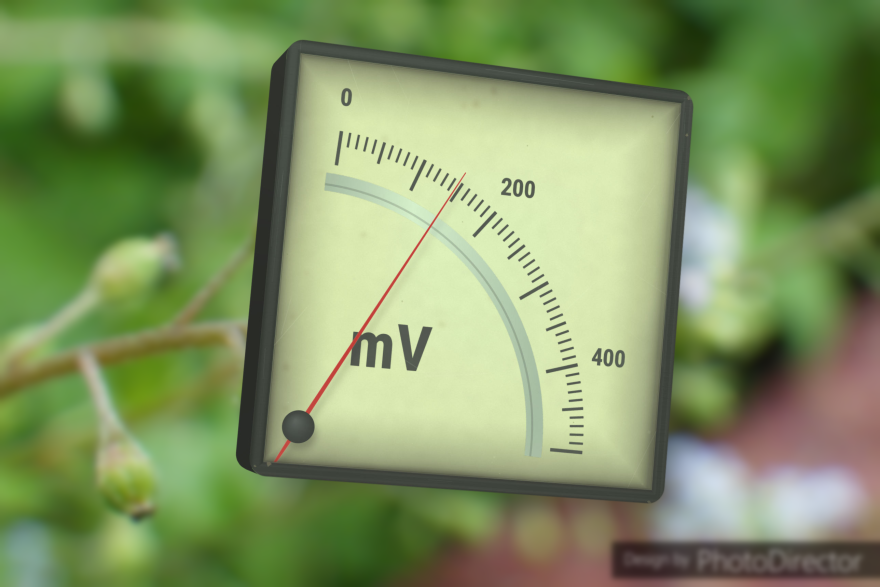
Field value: 145 mV
